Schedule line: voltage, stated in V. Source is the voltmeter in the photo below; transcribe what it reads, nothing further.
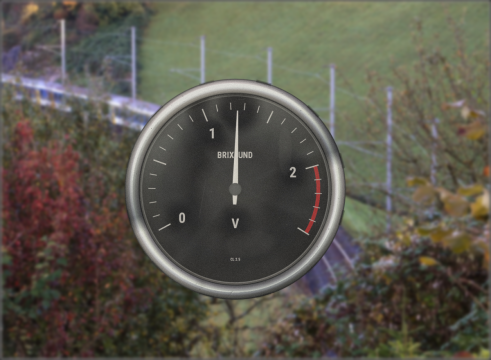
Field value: 1.25 V
